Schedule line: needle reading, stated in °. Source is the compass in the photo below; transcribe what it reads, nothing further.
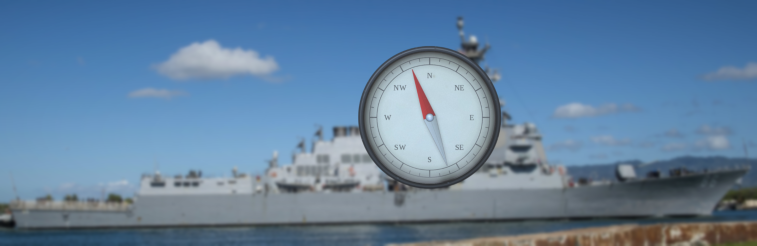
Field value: 340 °
